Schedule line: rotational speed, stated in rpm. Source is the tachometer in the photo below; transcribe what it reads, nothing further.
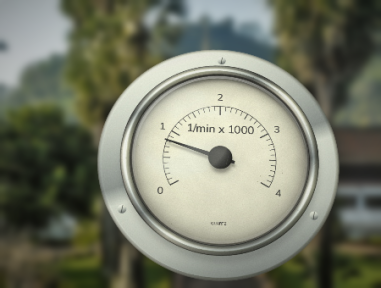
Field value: 800 rpm
